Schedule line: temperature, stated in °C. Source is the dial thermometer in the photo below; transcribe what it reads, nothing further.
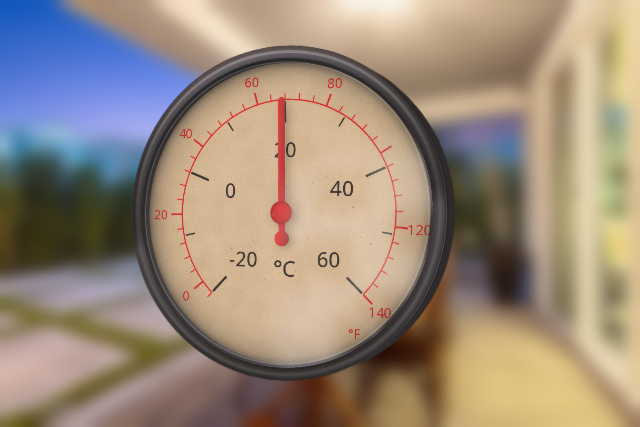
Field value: 20 °C
